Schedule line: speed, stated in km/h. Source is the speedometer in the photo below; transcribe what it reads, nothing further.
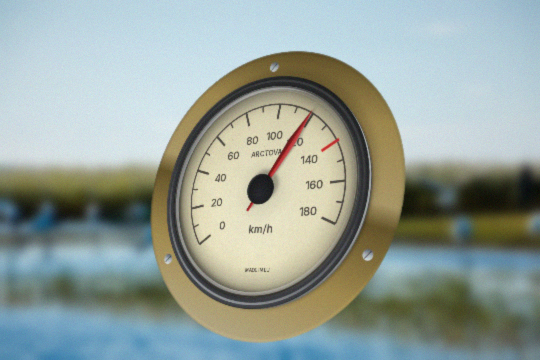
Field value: 120 km/h
